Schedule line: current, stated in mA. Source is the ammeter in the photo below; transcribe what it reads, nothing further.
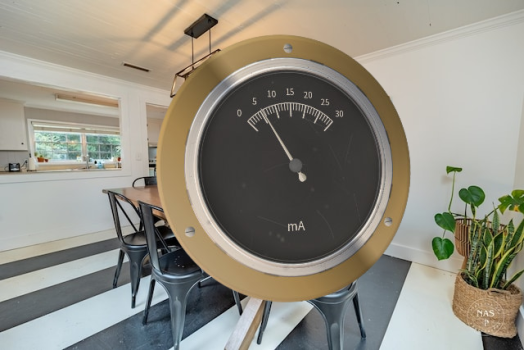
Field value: 5 mA
